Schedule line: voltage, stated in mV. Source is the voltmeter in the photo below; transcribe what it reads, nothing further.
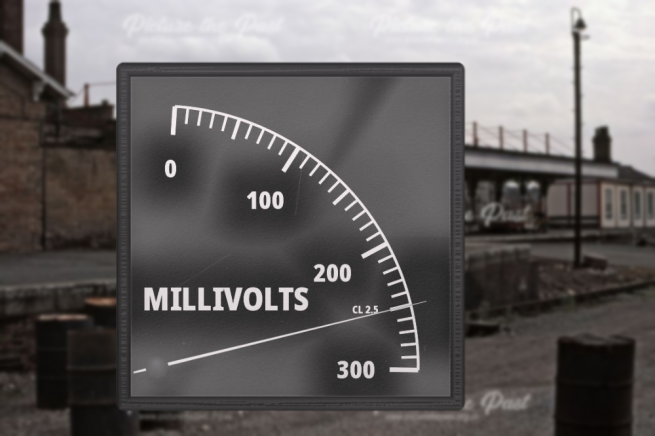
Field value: 250 mV
